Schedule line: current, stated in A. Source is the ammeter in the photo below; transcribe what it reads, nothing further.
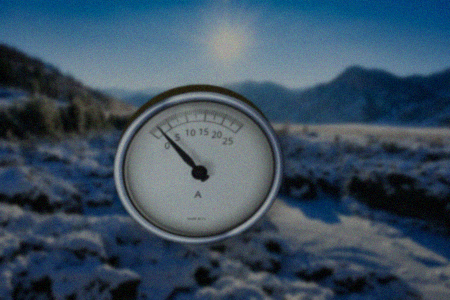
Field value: 2.5 A
